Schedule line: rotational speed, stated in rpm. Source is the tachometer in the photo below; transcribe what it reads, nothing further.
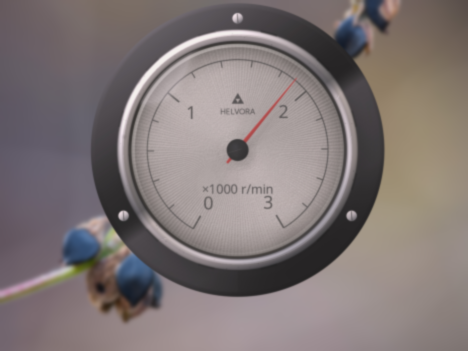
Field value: 1900 rpm
